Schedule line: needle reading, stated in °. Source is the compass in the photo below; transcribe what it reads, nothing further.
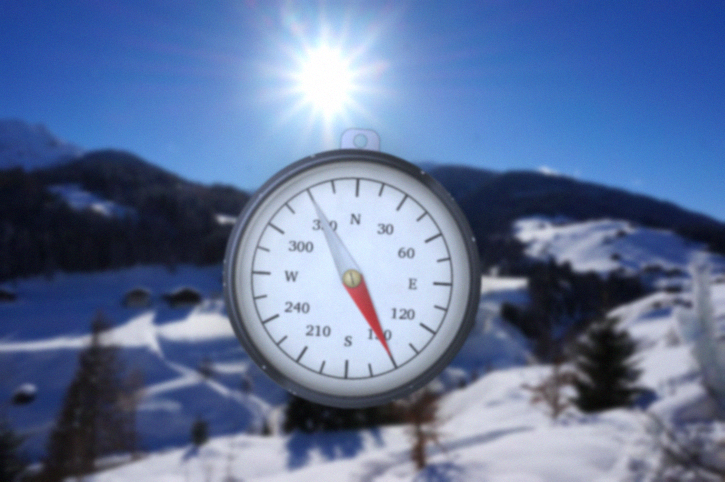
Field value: 150 °
